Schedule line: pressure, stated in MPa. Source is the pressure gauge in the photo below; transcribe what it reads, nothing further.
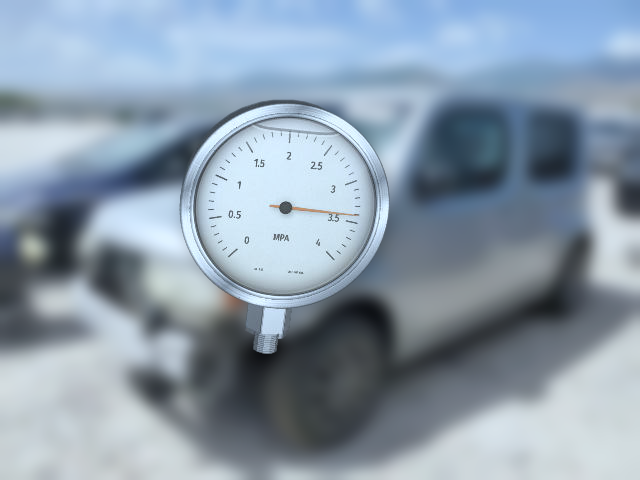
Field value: 3.4 MPa
